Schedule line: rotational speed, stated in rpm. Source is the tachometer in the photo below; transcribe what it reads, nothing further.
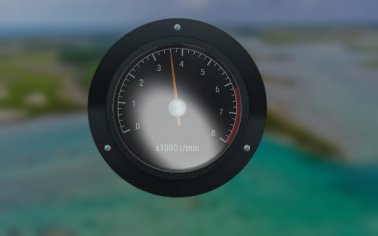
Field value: 3600 rpm
